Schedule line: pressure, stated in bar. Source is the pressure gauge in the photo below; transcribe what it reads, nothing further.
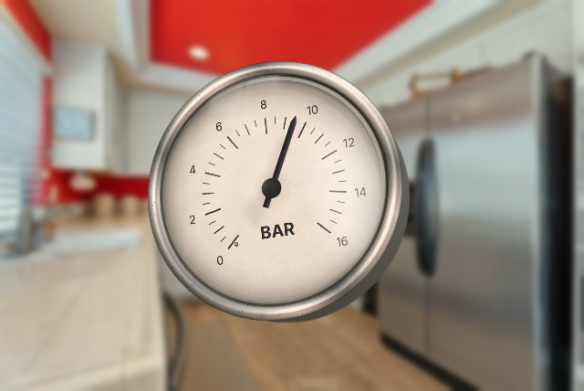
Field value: 9.5 bar
